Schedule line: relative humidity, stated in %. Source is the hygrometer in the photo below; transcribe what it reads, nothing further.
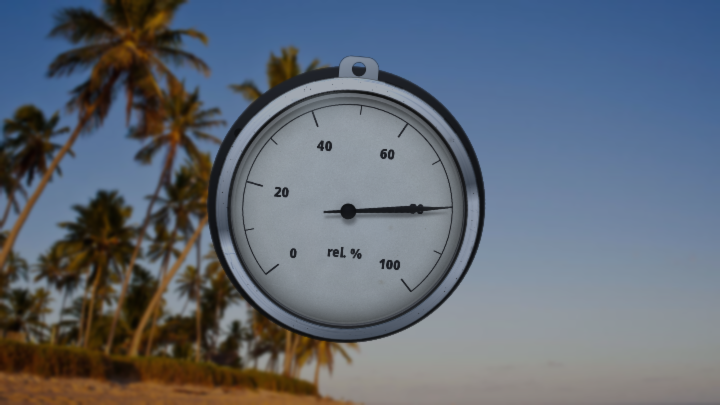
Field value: 80 %
